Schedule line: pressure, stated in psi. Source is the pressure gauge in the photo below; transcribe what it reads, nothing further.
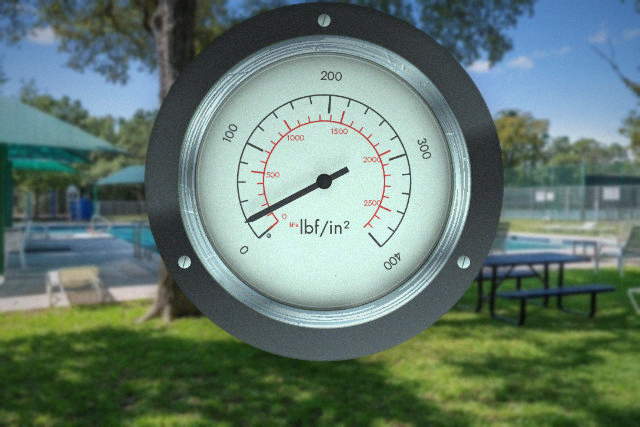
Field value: 20 psi
